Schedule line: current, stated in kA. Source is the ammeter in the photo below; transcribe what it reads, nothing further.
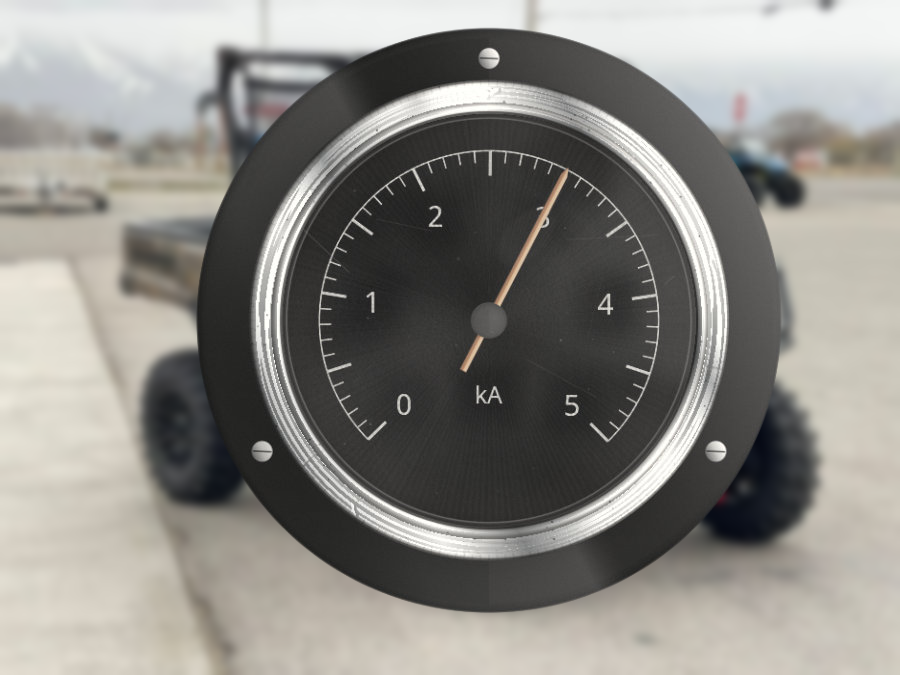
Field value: 3 kA
